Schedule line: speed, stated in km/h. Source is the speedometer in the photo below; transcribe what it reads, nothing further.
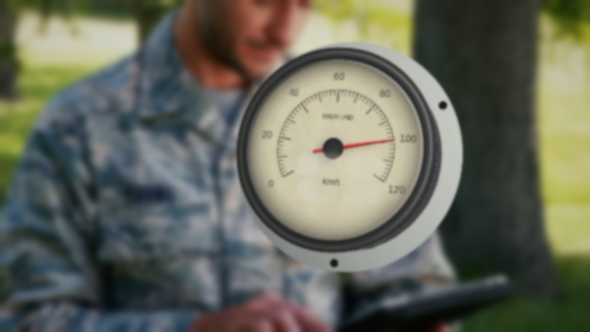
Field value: 100 km/h
